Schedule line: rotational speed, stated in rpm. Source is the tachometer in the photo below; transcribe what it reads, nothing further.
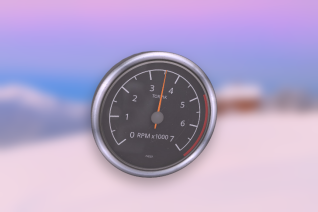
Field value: 3500 rpm
